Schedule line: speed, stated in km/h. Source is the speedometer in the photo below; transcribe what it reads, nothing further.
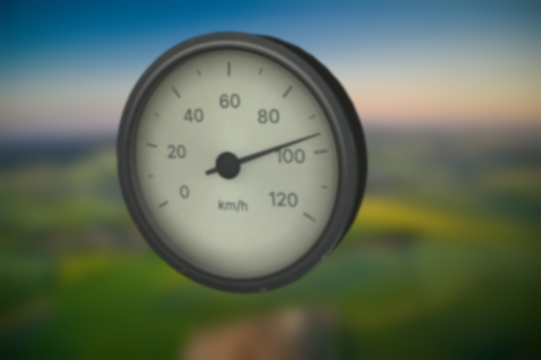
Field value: 95 km/h
